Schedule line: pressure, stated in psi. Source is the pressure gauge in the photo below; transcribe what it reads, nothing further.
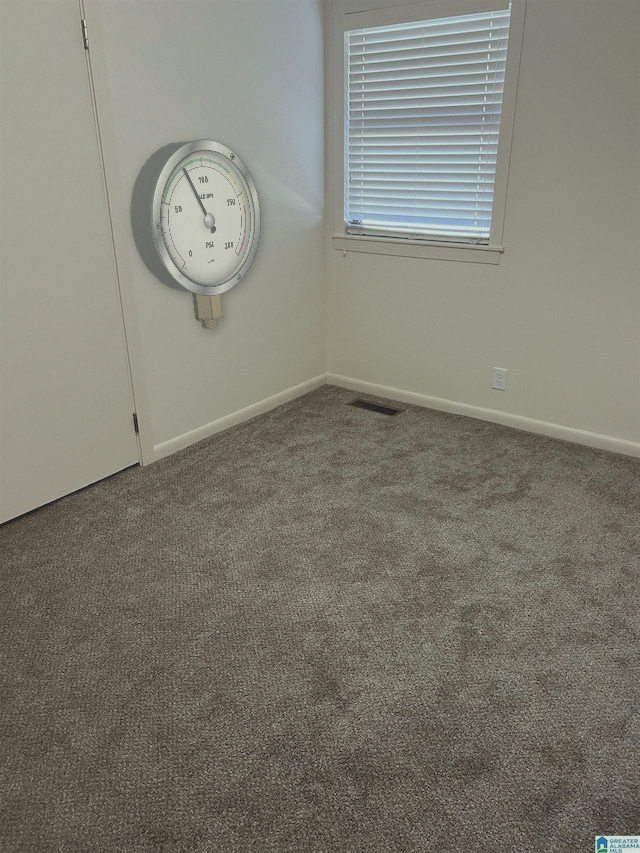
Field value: 80 psi
